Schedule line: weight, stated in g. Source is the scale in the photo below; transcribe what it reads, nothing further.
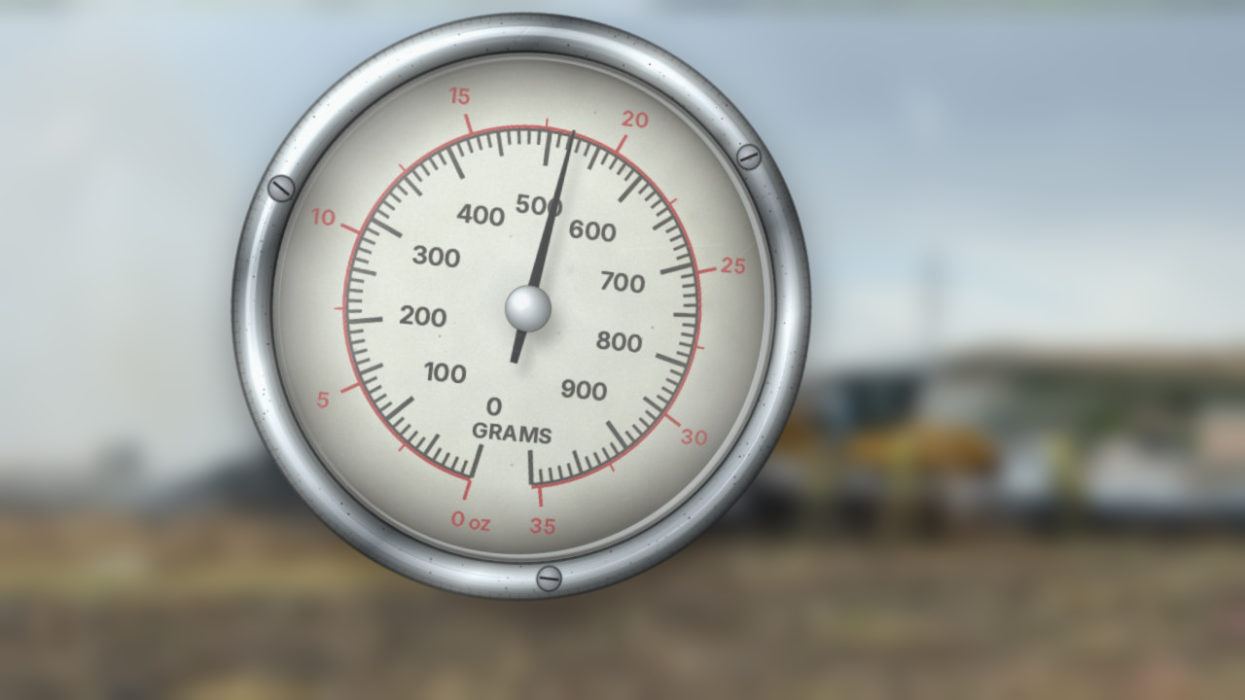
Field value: 520 g
